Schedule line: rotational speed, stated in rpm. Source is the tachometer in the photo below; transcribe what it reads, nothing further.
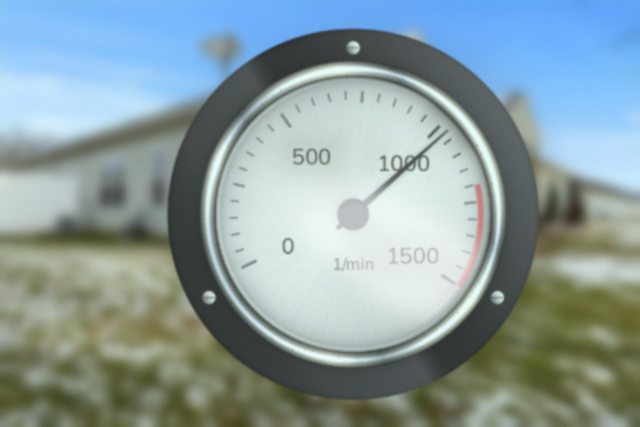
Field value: 1025 rpm
